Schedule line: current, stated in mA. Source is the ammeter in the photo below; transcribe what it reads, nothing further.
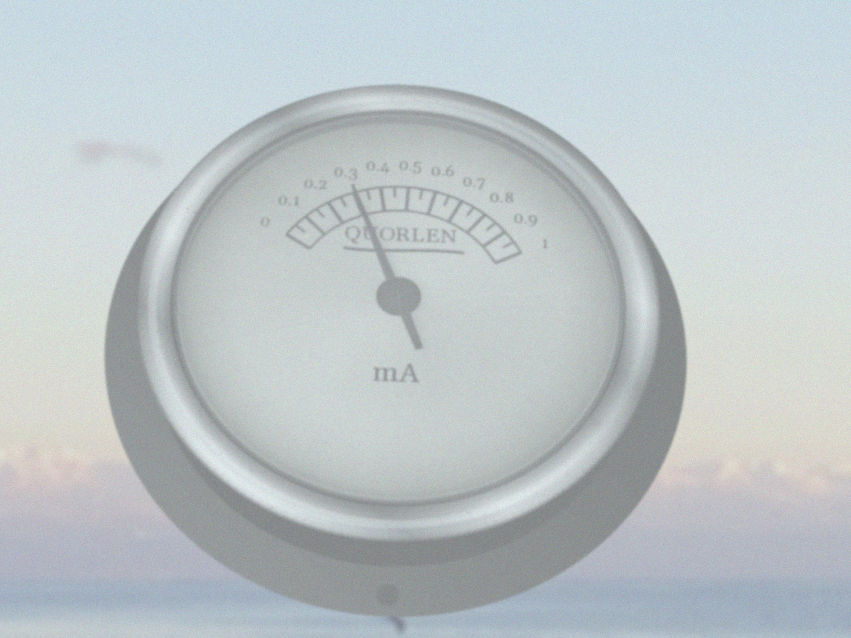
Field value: 0.3 mA
